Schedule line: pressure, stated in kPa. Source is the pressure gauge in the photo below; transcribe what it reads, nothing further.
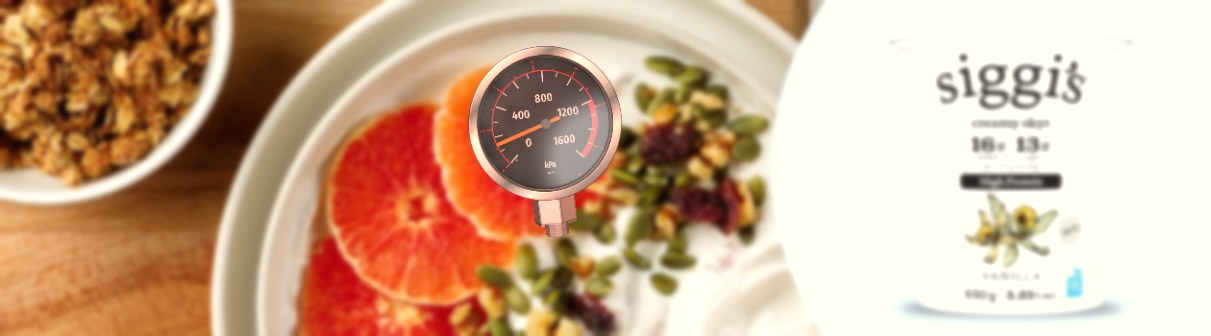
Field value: 150 kPa
